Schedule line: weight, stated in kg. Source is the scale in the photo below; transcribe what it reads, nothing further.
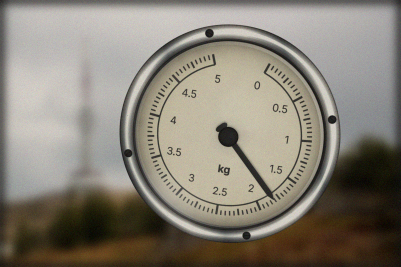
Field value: 1.8 kg
